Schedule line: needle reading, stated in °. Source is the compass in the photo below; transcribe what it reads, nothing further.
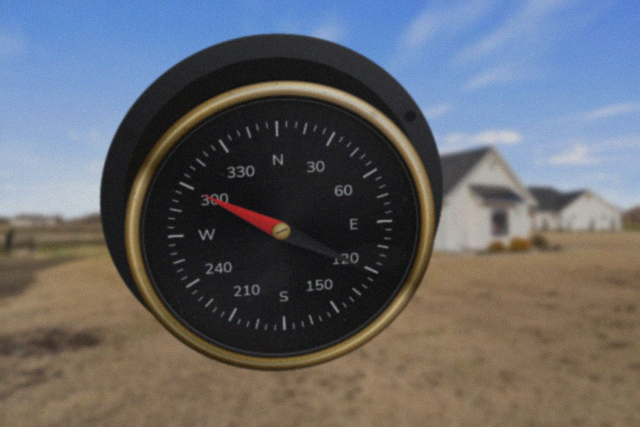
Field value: 300 °
